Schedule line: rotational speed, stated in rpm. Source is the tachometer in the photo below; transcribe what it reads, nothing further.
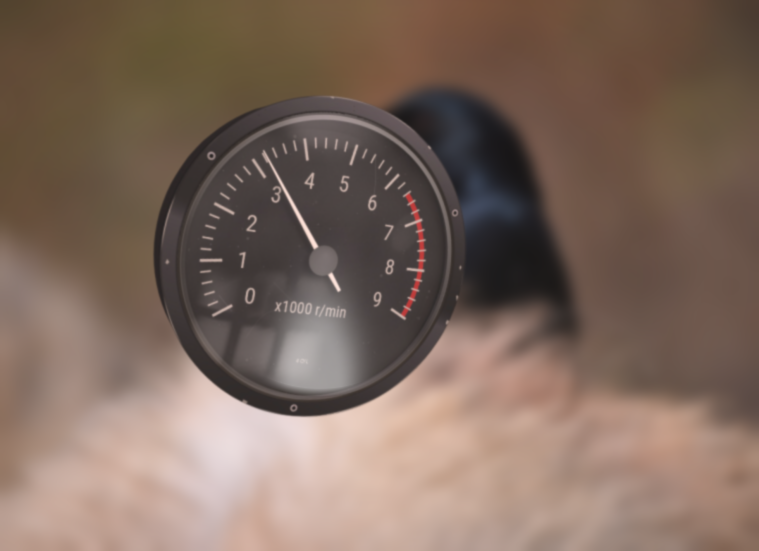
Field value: 3200 rpm
